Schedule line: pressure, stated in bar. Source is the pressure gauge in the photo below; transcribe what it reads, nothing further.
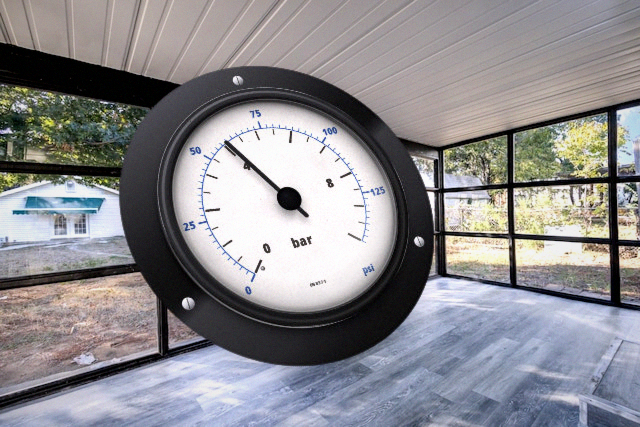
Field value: 4 bar
